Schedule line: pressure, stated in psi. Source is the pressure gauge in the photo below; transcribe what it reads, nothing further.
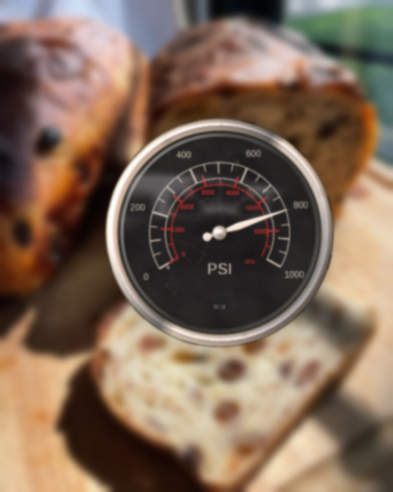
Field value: 800 psi
